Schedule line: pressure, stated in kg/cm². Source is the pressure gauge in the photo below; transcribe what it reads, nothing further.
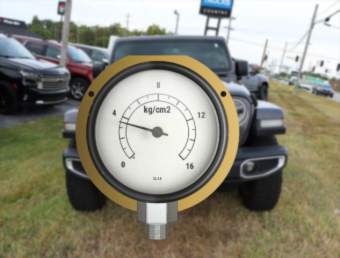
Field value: 3.5 kg/cm²
